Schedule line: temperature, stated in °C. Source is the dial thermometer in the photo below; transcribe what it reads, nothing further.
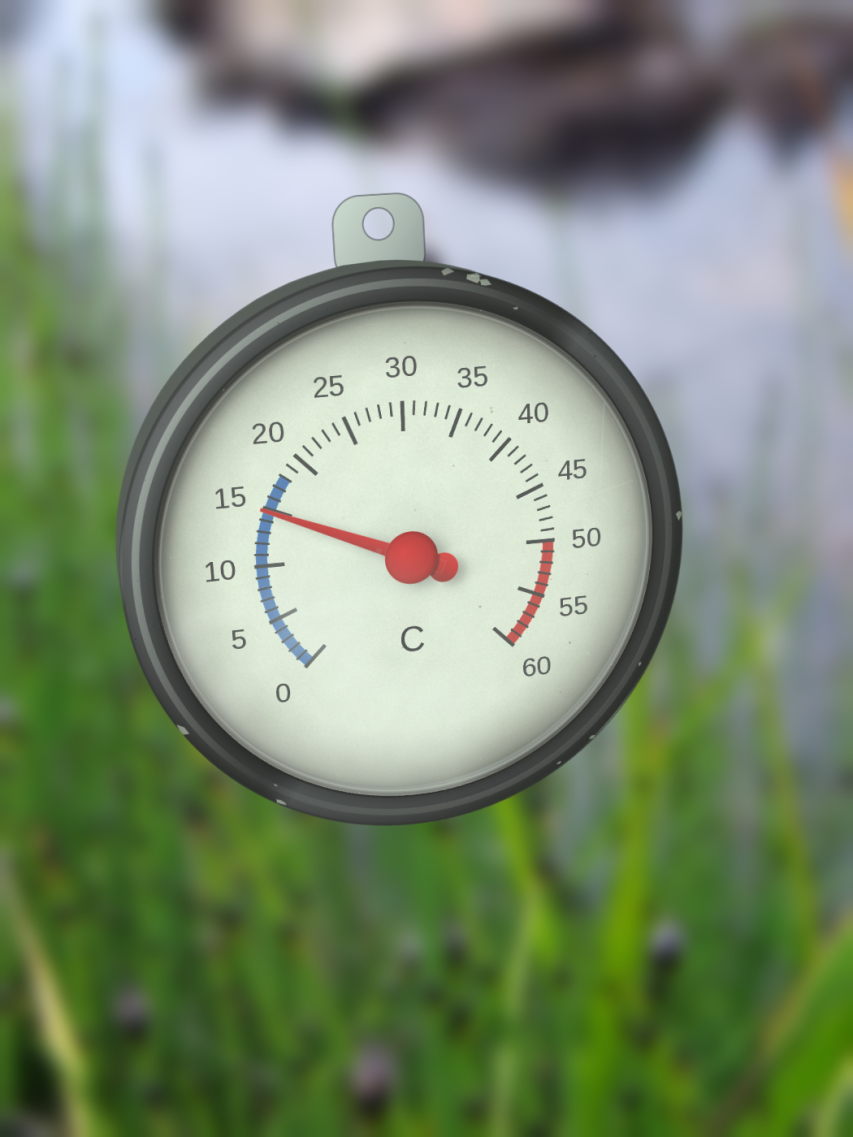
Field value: 15 °C
